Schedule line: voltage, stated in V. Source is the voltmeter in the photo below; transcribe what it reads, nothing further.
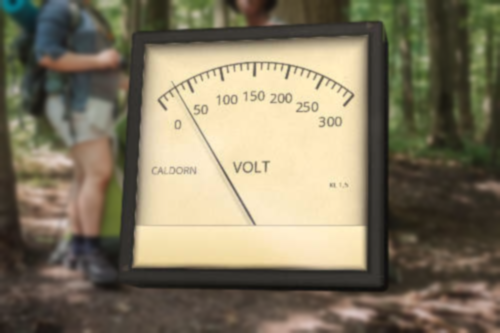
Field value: 30 V
